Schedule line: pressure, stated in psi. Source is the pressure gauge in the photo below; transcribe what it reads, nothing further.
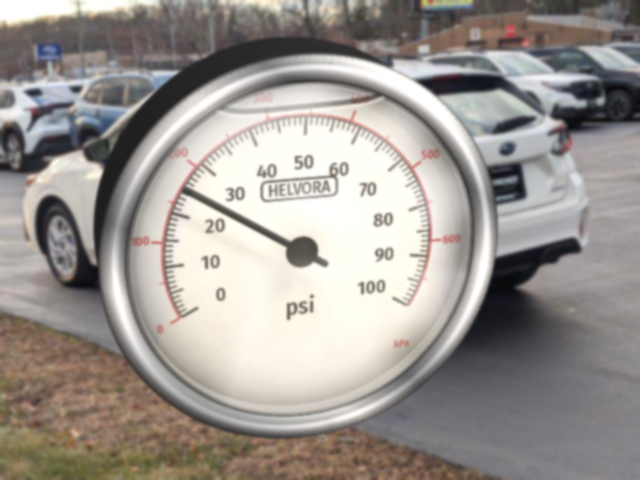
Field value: 25 psi
